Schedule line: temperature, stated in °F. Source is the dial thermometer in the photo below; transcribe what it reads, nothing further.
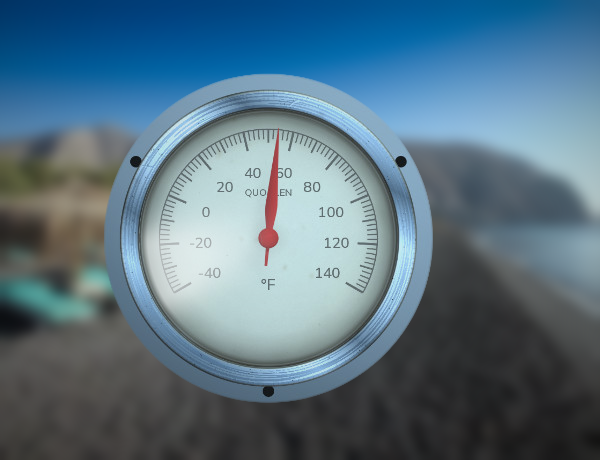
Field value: 54 °F
